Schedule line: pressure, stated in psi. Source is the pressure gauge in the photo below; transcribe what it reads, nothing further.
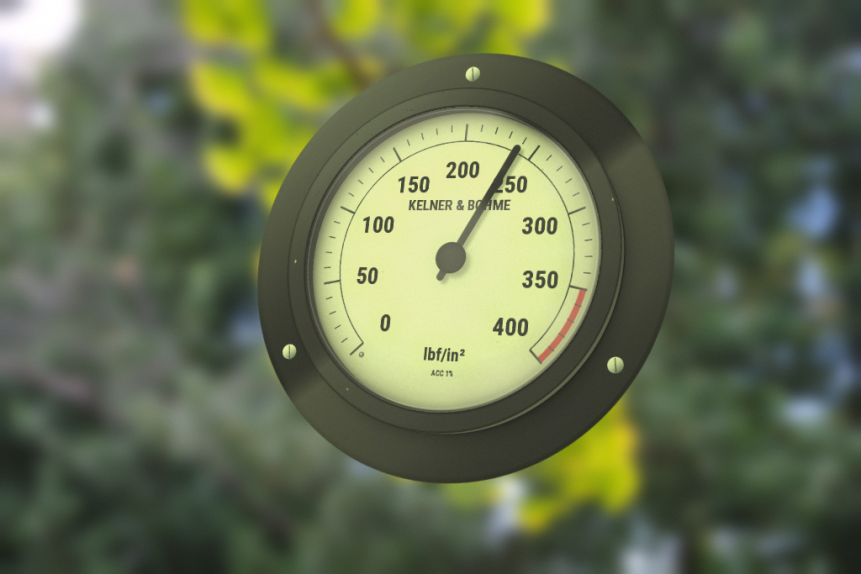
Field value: 240 psi
